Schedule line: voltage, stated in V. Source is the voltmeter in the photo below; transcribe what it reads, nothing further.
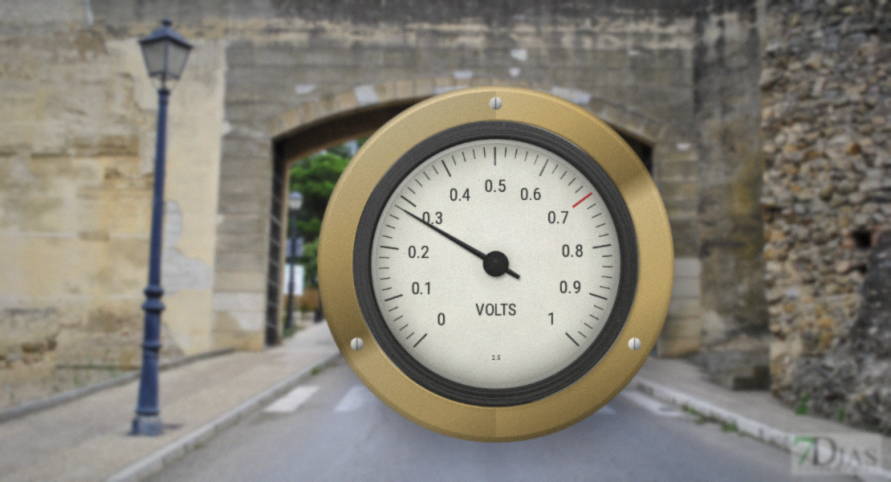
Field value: 0.28 V
